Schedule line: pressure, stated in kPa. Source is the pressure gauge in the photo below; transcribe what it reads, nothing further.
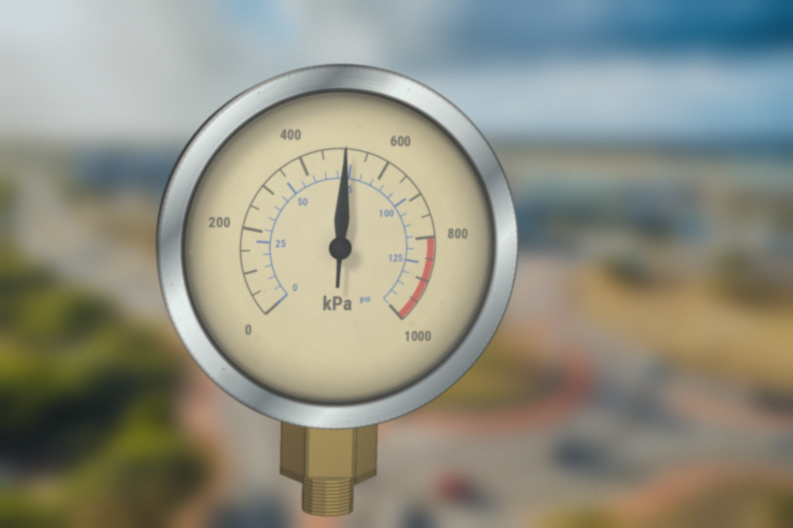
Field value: 500 kPa
